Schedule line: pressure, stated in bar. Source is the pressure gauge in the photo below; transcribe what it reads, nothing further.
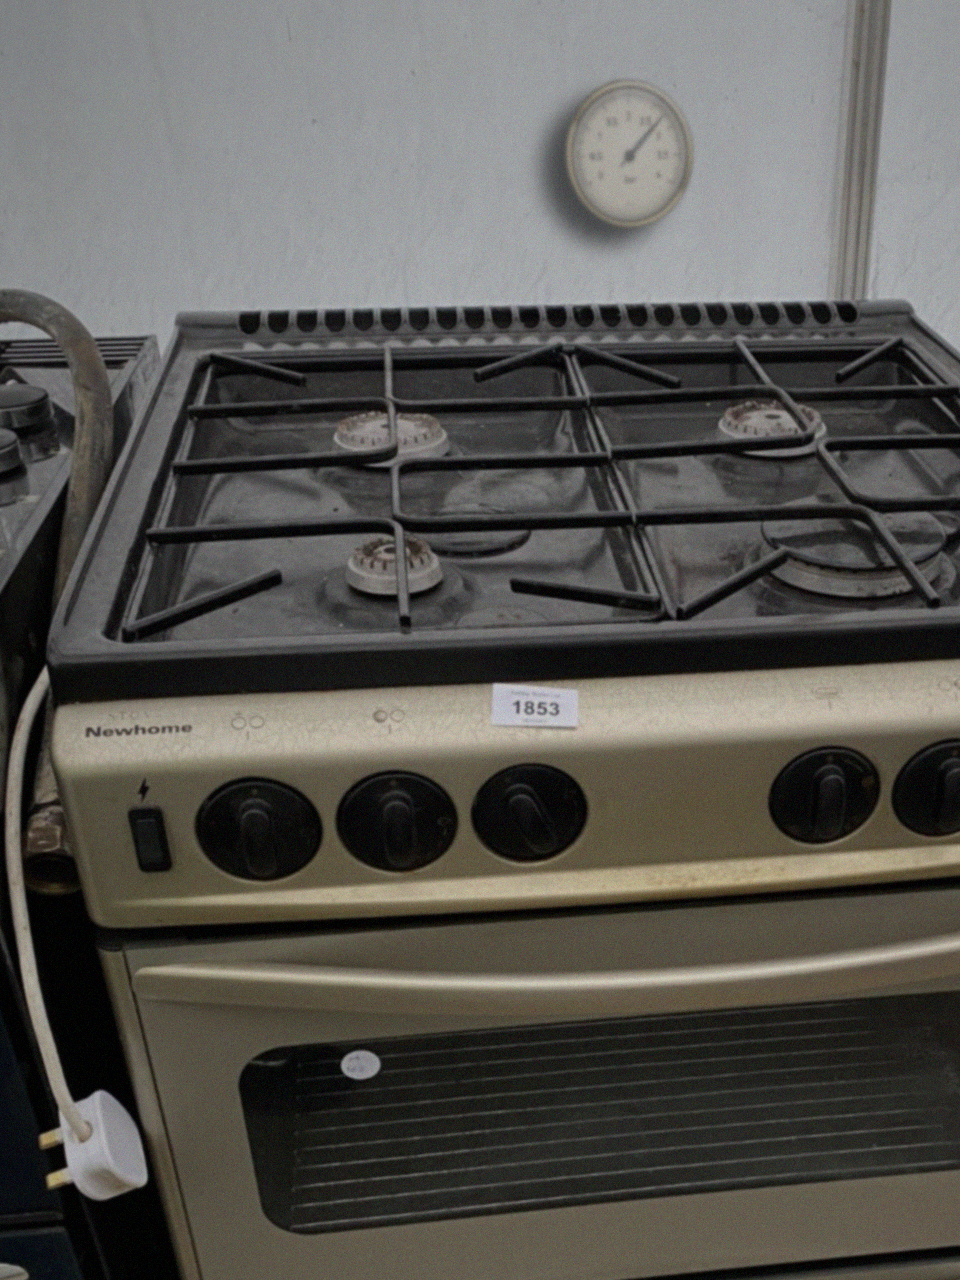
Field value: 2.75 bar
